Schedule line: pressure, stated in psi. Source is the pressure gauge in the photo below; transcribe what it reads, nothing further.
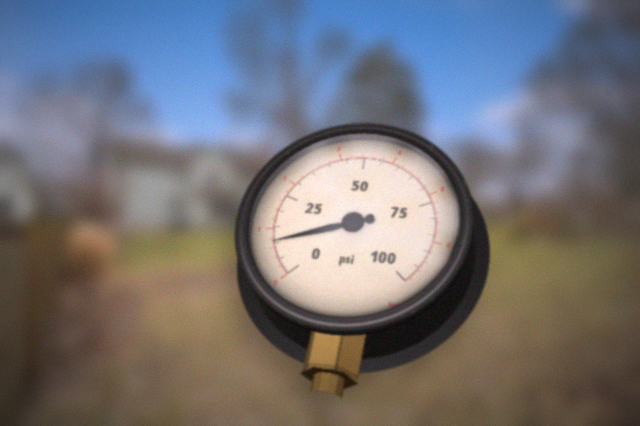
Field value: 10 psi
